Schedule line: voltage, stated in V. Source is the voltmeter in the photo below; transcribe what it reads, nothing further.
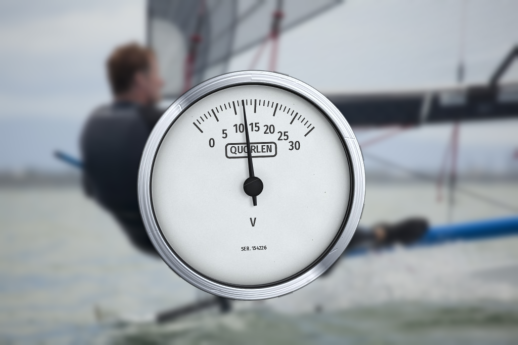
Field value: 12 V
